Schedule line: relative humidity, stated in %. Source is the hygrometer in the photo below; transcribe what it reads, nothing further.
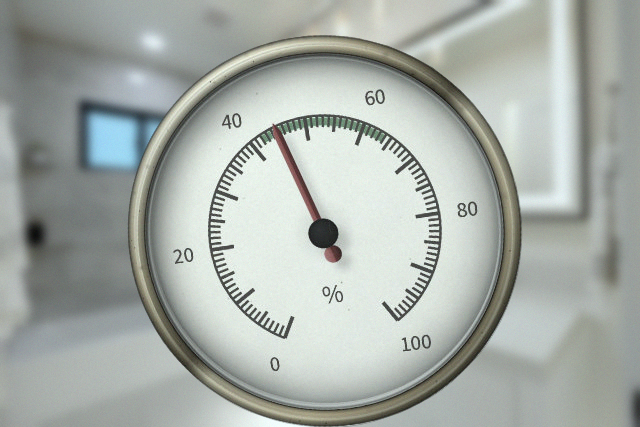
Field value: 45 %
